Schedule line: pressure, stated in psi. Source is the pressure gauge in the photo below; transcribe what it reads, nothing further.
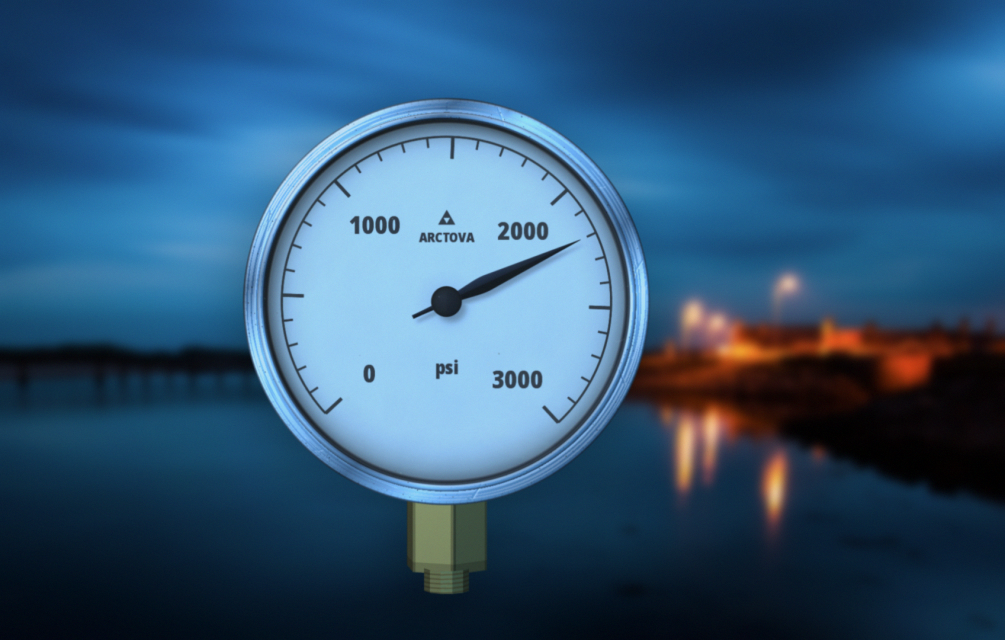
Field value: 2200 psi
